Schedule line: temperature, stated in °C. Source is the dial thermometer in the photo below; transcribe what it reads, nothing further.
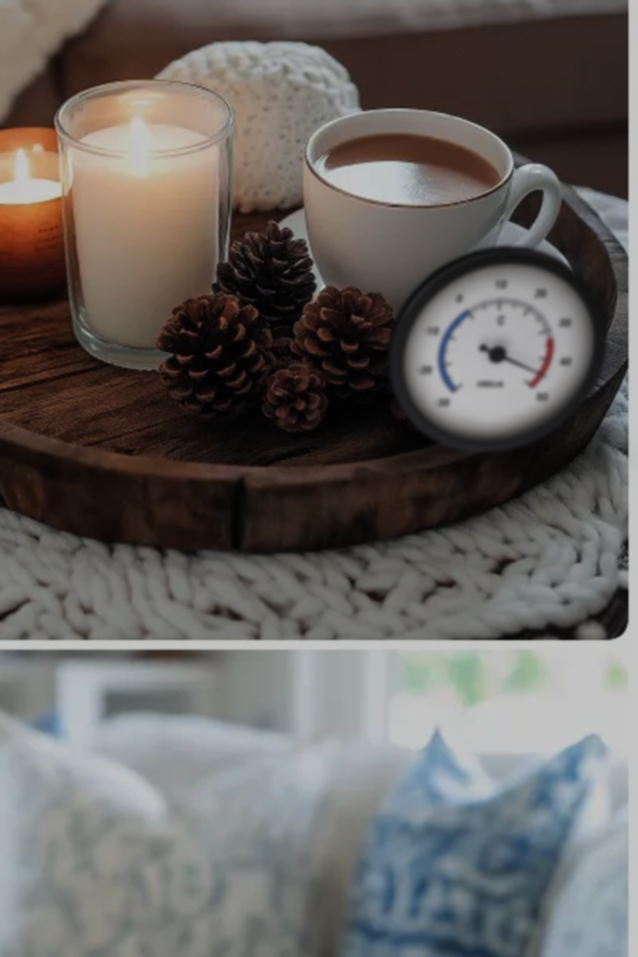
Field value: 45 °C
